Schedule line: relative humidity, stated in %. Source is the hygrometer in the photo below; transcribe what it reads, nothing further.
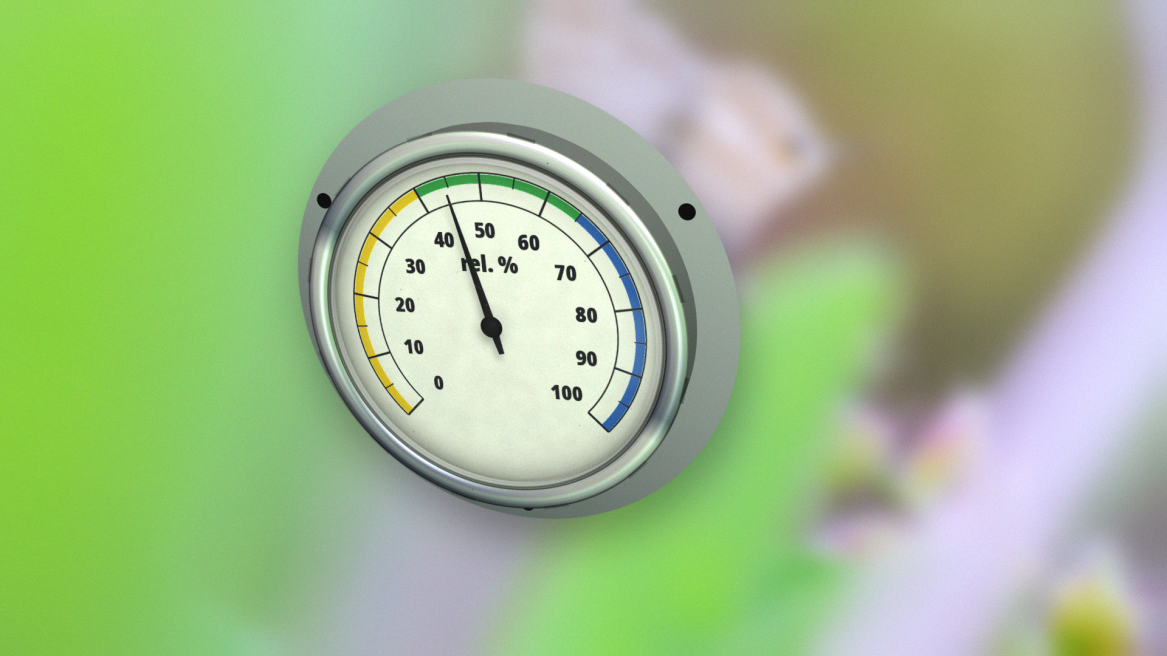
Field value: 45 %
